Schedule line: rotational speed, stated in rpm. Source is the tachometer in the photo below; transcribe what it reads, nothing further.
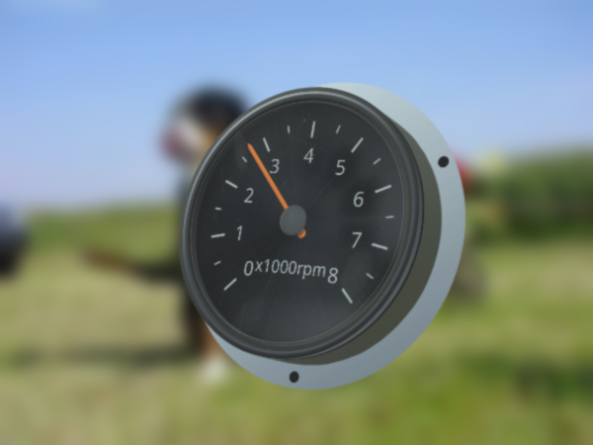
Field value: 2750 rpm
